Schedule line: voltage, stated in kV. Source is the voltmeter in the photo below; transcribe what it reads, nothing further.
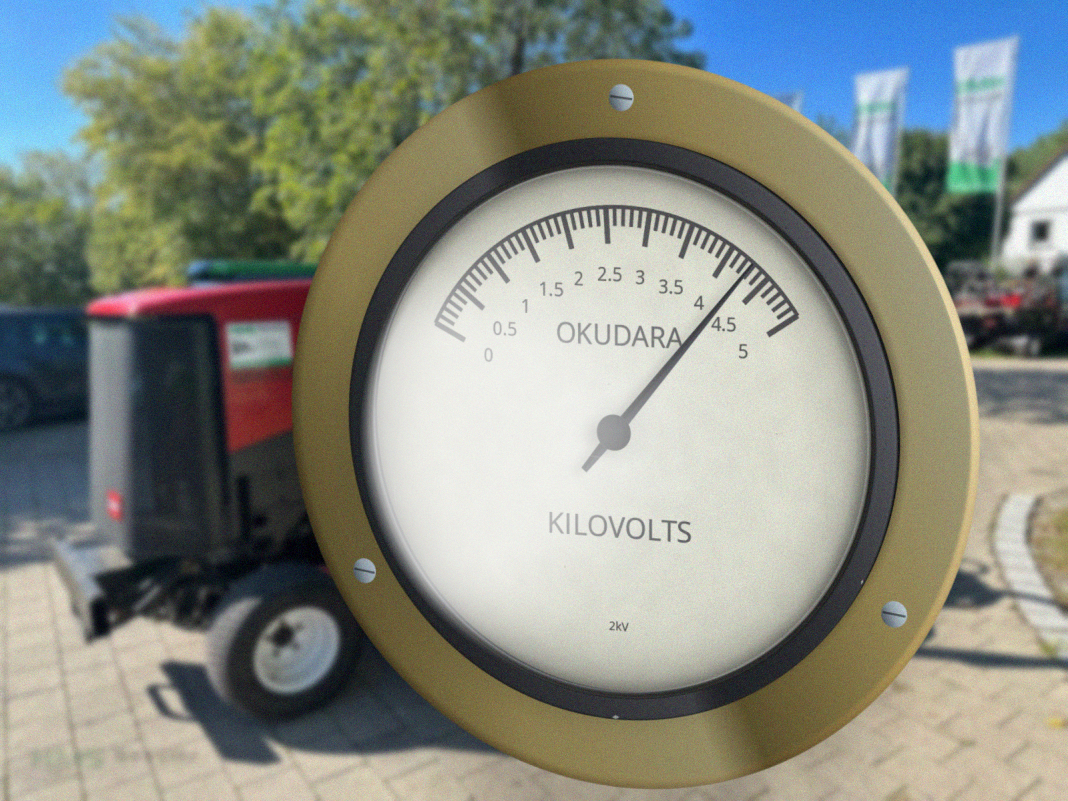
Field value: 4.3 kV
